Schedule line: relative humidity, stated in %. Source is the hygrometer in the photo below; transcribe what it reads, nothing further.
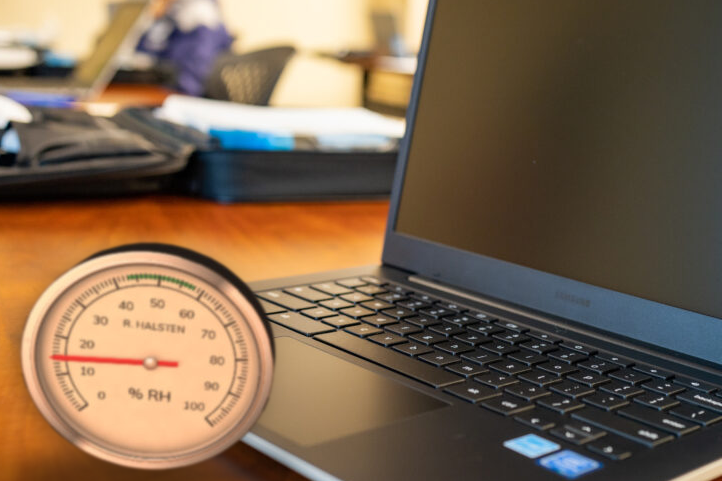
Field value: 15 %
